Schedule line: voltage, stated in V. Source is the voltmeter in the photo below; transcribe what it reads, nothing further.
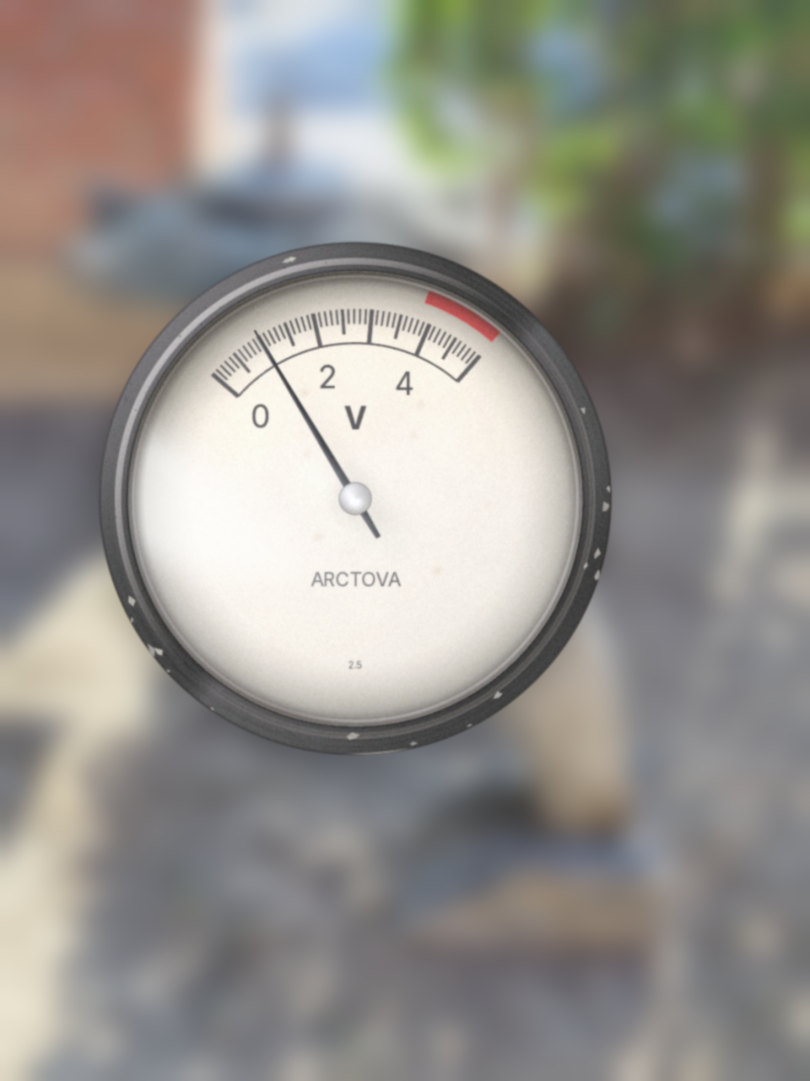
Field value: 1 V
